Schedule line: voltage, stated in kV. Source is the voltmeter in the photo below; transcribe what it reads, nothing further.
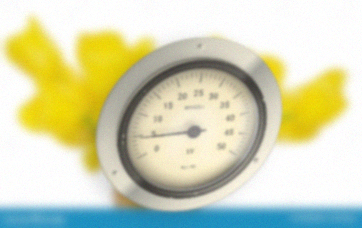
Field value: 5 kV
